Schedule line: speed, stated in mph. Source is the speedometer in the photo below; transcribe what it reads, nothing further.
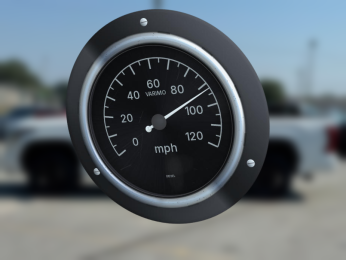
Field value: 92.5 mph
